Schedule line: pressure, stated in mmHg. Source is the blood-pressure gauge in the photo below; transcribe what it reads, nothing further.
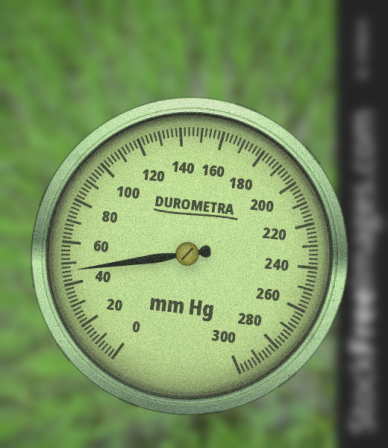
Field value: 46 mmHg
